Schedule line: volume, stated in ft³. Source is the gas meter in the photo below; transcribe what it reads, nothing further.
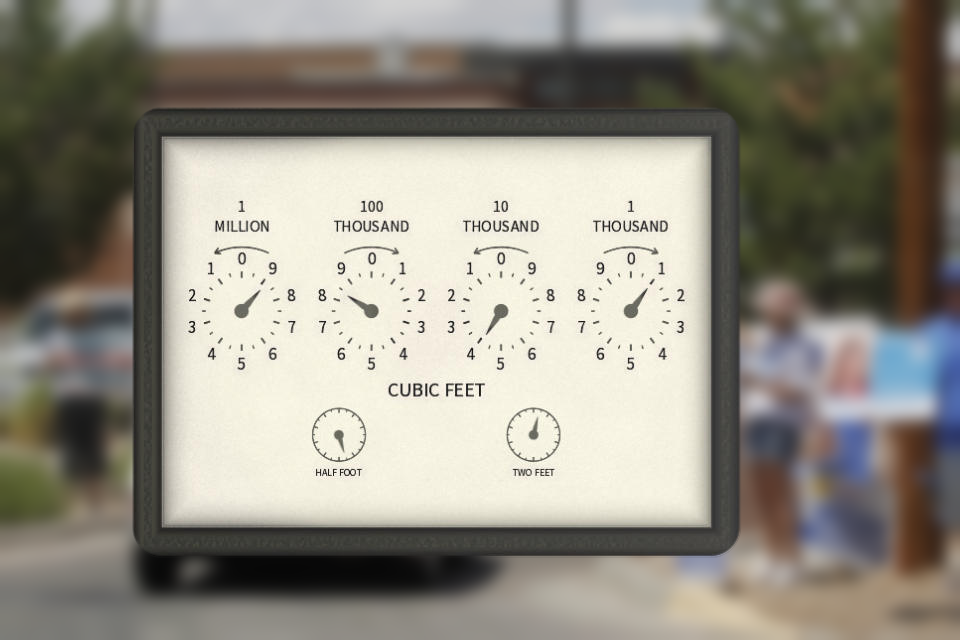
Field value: 884100 ft³
